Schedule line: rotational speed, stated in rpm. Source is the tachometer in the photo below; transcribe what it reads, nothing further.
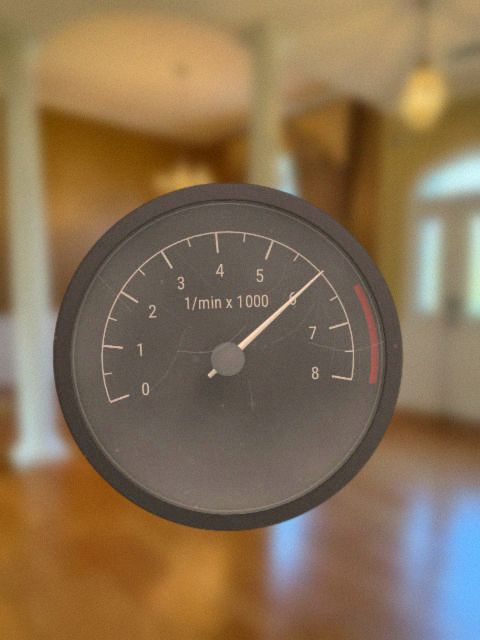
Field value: 6000 rpm
